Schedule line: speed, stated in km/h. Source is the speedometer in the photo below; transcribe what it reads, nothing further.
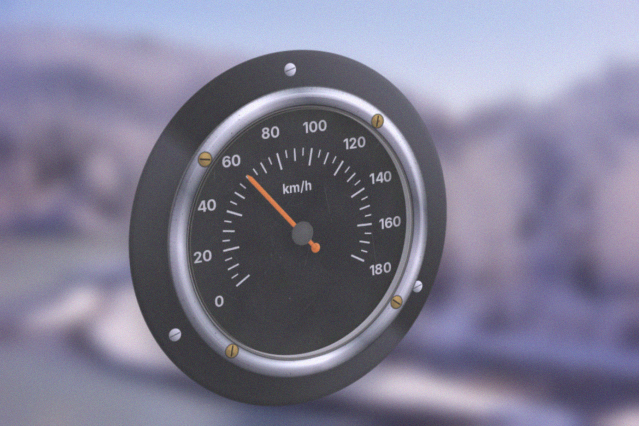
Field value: 60 km/h
